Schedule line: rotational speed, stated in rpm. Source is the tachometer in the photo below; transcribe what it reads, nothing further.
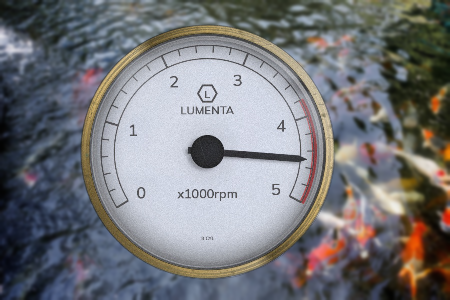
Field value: 4500 rpm
